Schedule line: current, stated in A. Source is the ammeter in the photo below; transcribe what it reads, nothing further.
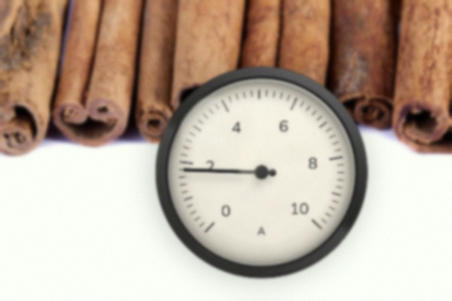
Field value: 1.8 A
